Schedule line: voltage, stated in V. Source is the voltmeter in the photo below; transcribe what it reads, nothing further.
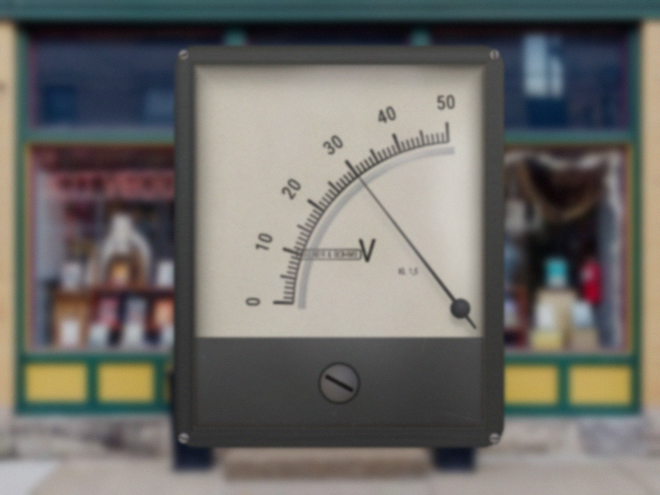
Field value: 30 V
